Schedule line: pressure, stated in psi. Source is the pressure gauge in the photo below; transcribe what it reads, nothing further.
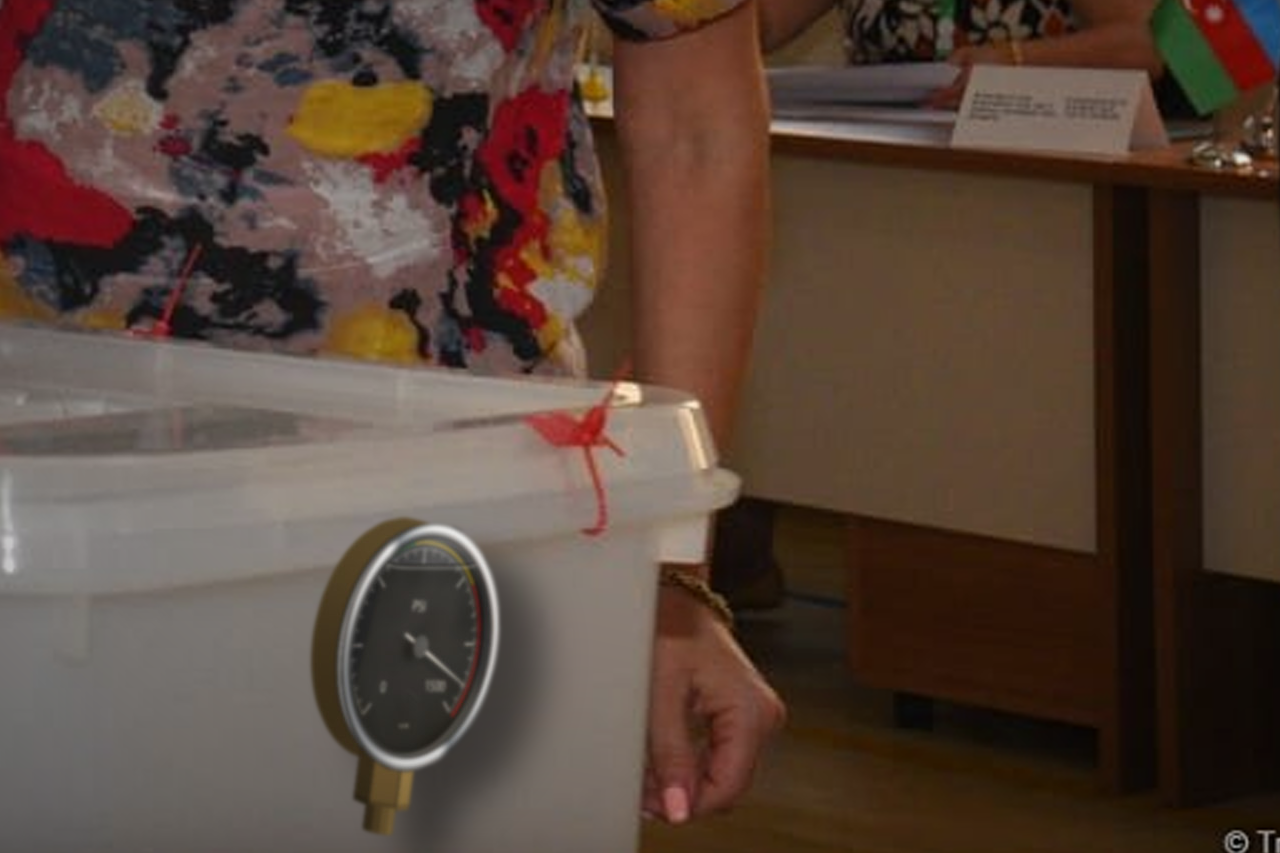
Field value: 1400 psi
